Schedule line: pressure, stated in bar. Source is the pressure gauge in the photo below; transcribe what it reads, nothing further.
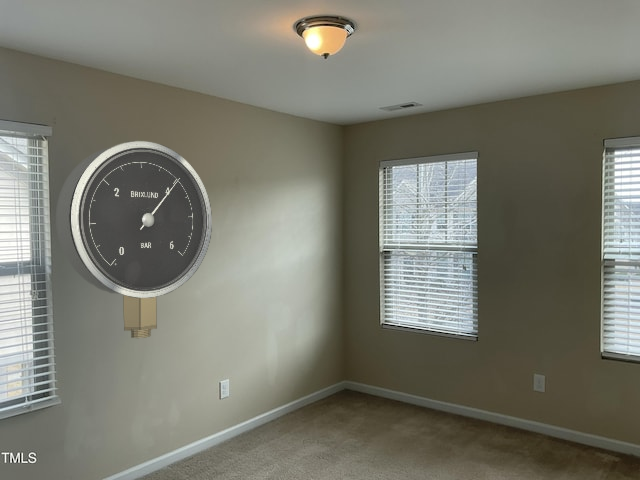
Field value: 4 bar
